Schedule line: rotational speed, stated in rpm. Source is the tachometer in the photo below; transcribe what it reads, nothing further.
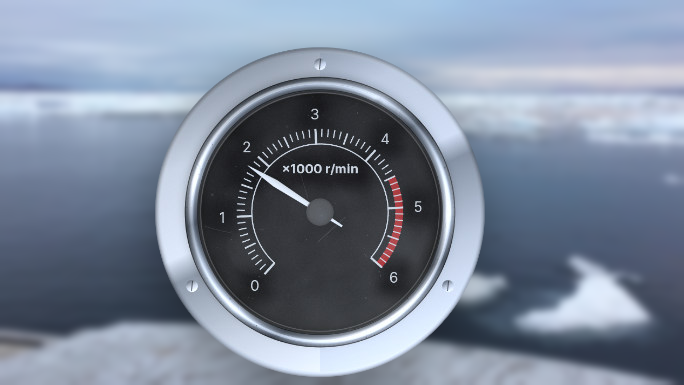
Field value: 1800 rpm
